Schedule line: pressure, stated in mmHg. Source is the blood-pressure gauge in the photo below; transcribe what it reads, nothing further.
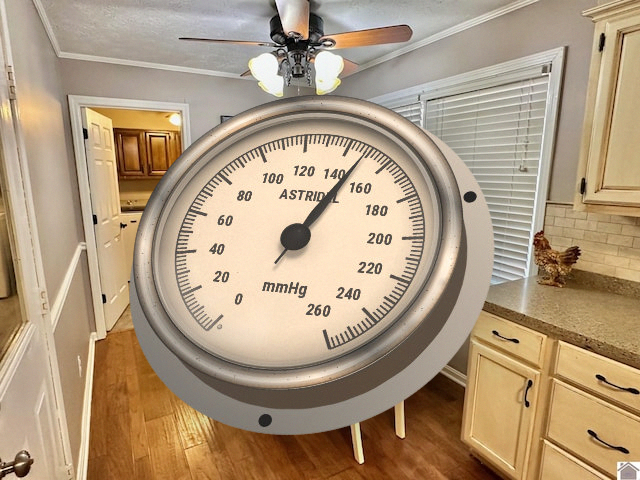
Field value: 150 mmHg
